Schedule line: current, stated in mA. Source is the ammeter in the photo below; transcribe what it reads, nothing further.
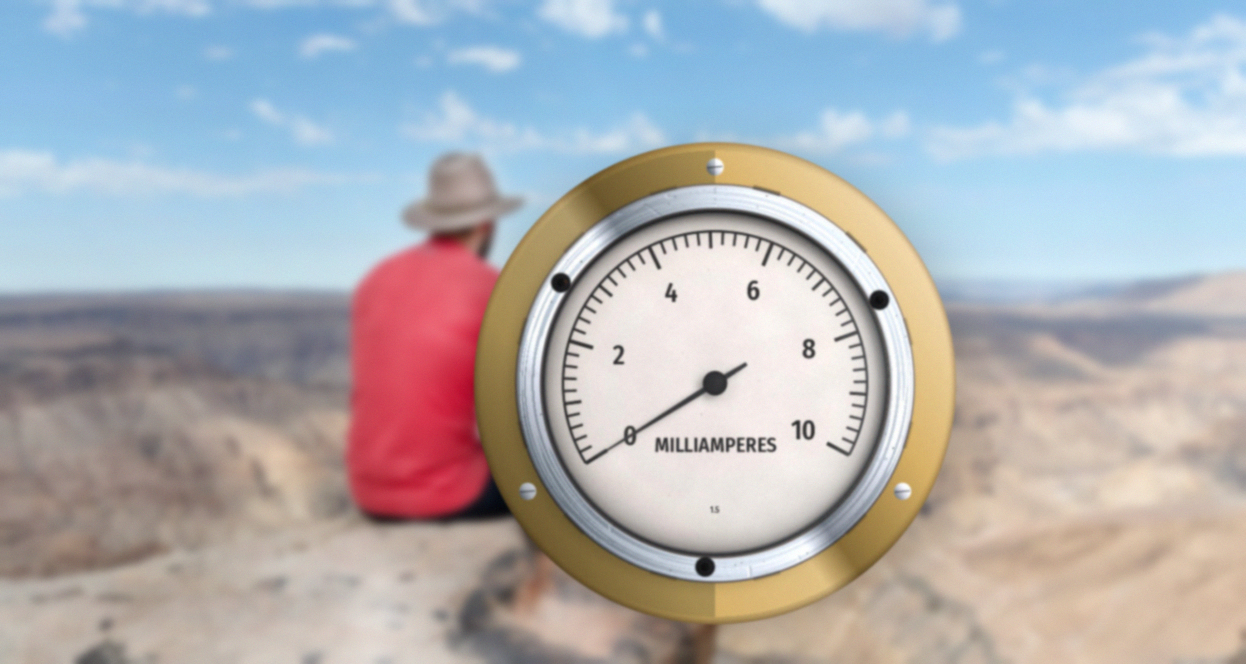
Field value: 0 mA
